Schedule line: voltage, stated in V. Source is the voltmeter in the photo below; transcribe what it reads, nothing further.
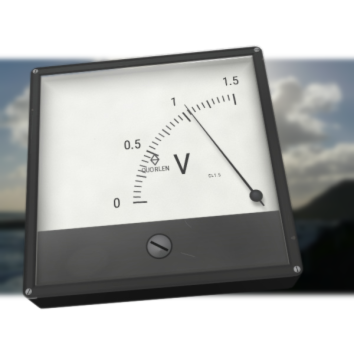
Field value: 1.05 V
